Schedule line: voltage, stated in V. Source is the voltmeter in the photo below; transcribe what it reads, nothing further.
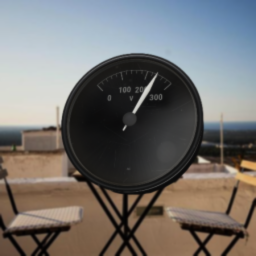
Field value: 240 V
